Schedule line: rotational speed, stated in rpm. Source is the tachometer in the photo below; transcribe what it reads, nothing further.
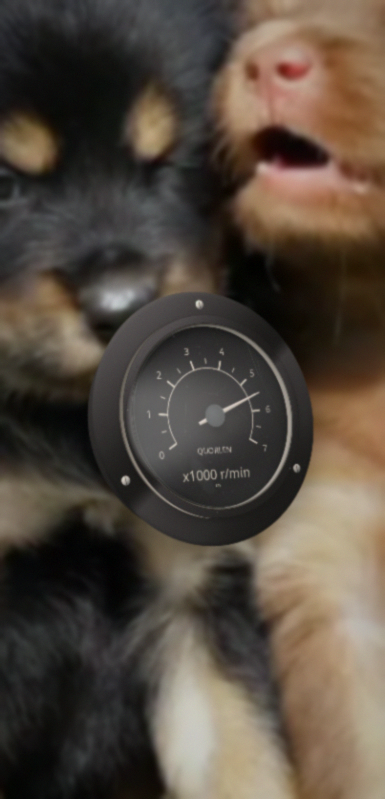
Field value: 5500 rpm
